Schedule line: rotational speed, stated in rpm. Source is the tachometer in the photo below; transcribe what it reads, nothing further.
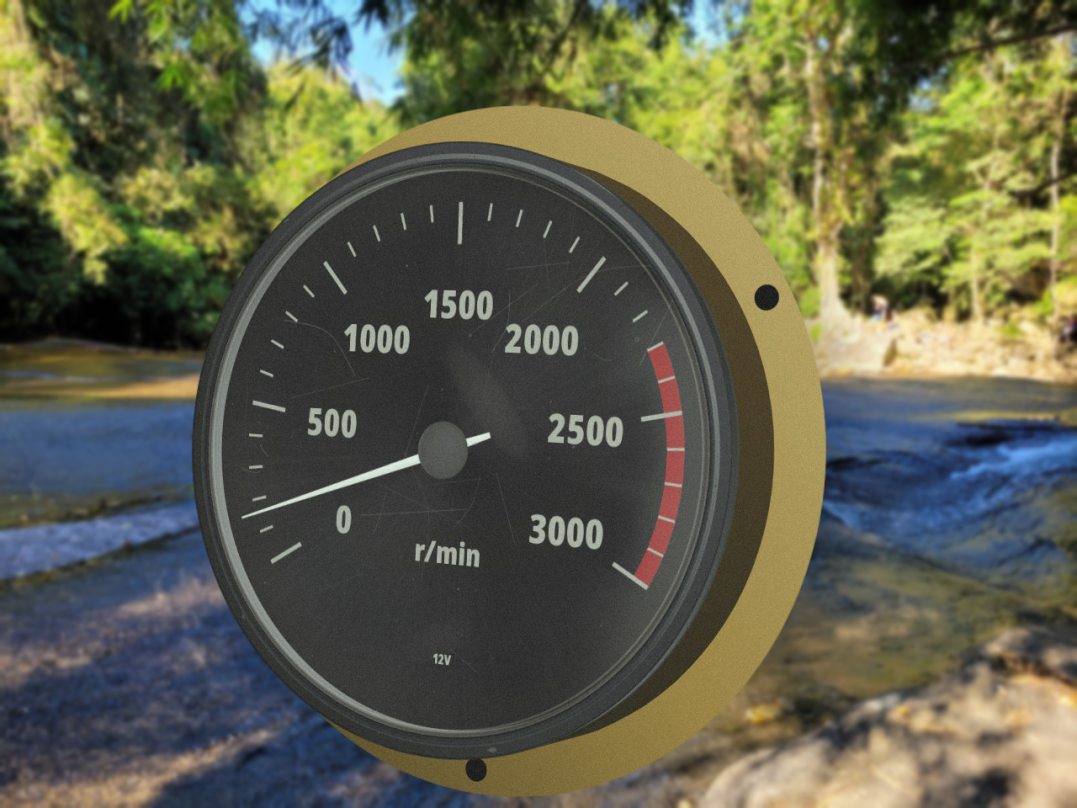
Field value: 150 rpm
